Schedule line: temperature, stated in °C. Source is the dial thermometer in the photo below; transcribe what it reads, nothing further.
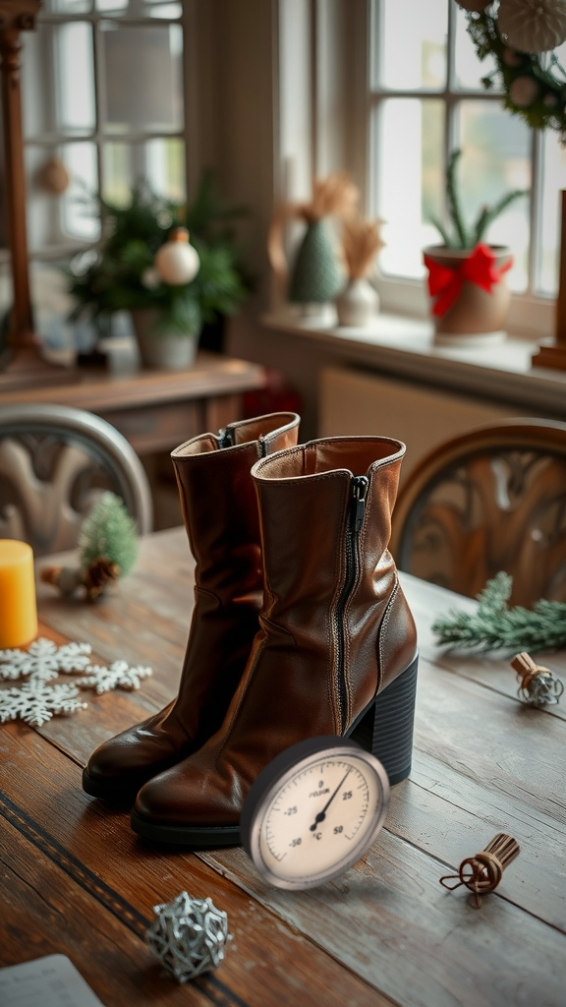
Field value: 12.5 °C
